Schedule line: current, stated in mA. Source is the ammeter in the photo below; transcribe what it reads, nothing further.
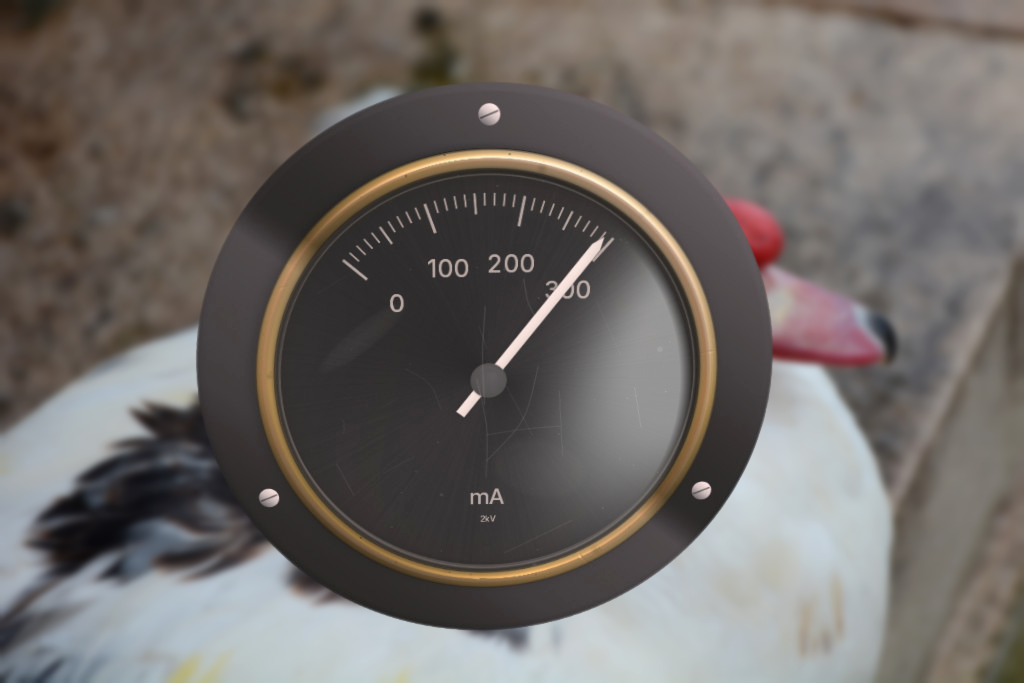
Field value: 290 mA
